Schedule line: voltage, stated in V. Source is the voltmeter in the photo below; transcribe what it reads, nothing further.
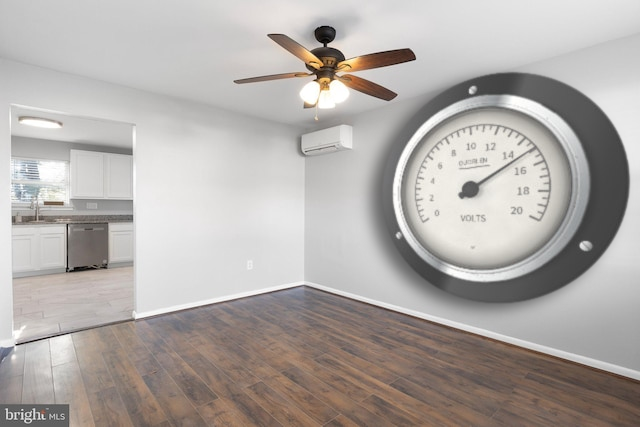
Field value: 15 V
